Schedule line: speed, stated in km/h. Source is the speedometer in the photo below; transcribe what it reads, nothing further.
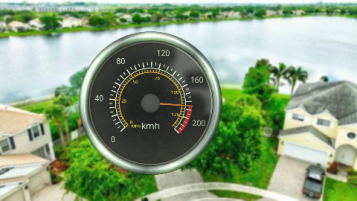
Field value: 185 km/h
